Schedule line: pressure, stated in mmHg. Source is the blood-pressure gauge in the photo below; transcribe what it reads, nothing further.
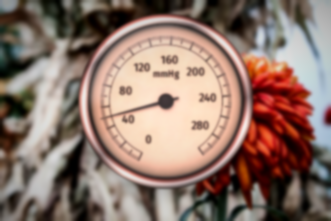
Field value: 50 mmHg
